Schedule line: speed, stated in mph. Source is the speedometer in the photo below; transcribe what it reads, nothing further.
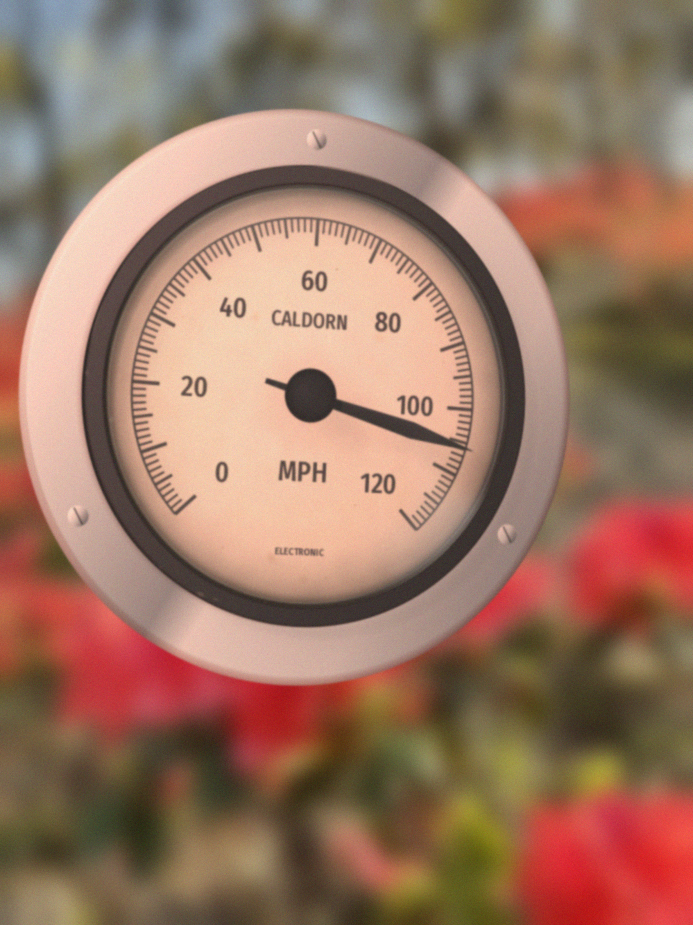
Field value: 106 mph
